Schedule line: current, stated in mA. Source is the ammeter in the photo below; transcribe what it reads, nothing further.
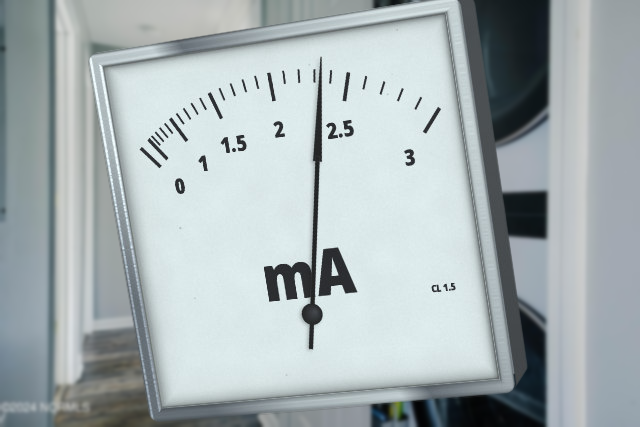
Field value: 2.35 mA
